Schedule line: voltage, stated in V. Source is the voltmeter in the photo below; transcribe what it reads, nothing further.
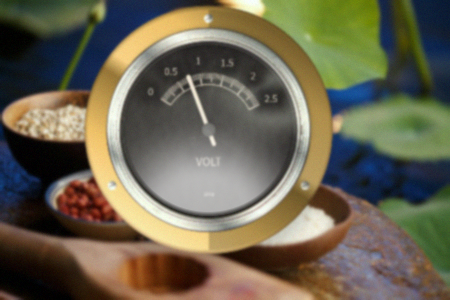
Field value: 0.75 V
